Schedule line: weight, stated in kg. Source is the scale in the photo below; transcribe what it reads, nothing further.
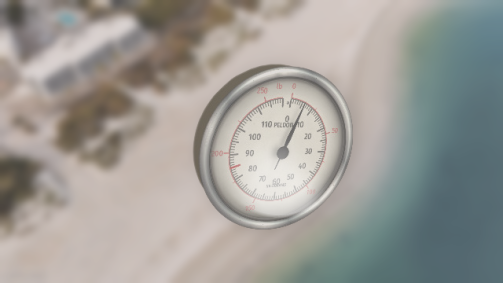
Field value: 5 kg
